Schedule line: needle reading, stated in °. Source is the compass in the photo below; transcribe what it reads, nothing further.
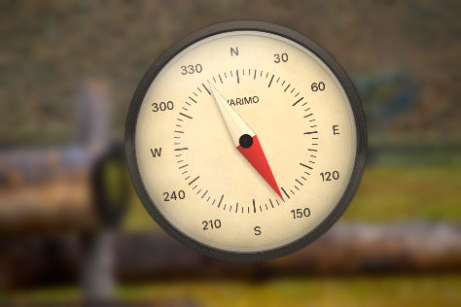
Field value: 155 °
